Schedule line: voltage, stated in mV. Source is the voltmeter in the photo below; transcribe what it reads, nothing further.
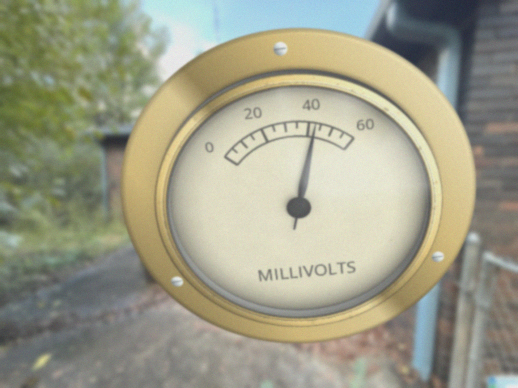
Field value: 42.5 mV
